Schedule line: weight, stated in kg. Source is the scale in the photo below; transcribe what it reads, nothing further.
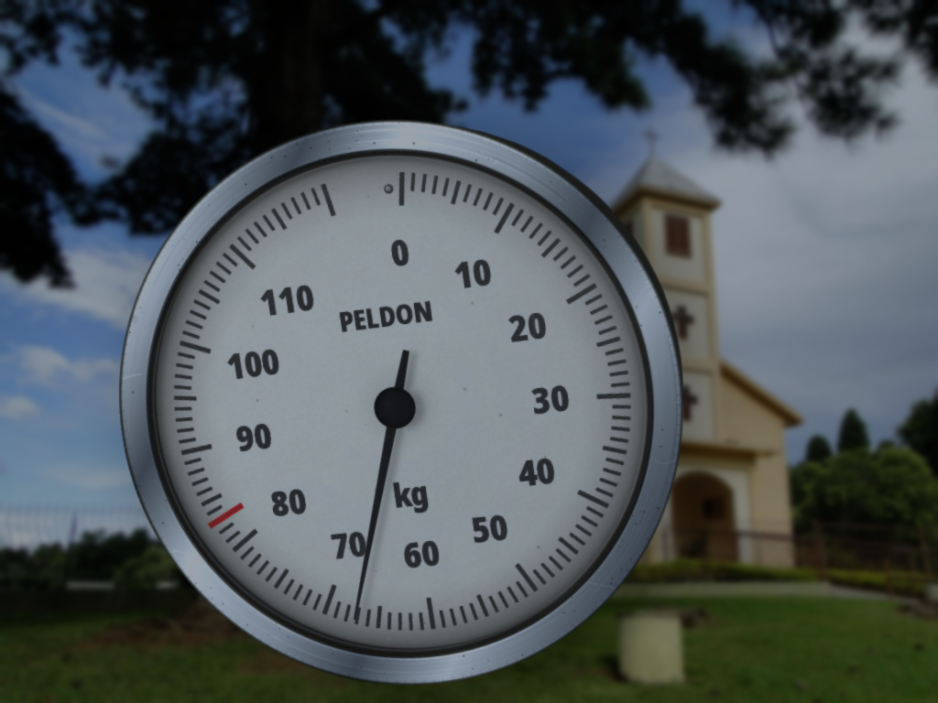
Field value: 67 kg
